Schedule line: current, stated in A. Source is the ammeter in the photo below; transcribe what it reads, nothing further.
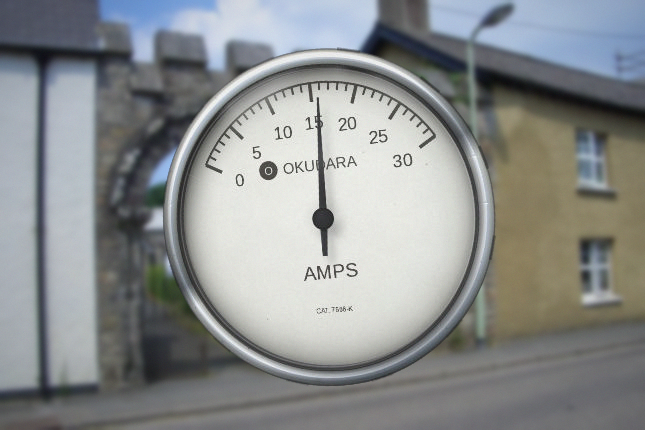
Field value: 16 A
